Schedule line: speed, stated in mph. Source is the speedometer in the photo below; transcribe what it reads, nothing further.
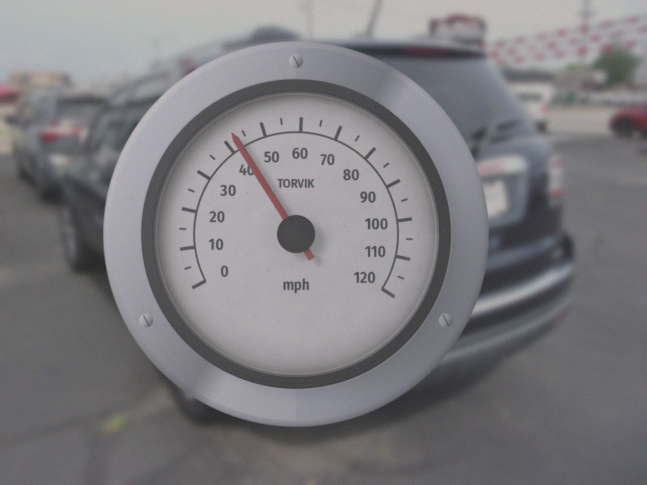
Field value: 42.5 mph
